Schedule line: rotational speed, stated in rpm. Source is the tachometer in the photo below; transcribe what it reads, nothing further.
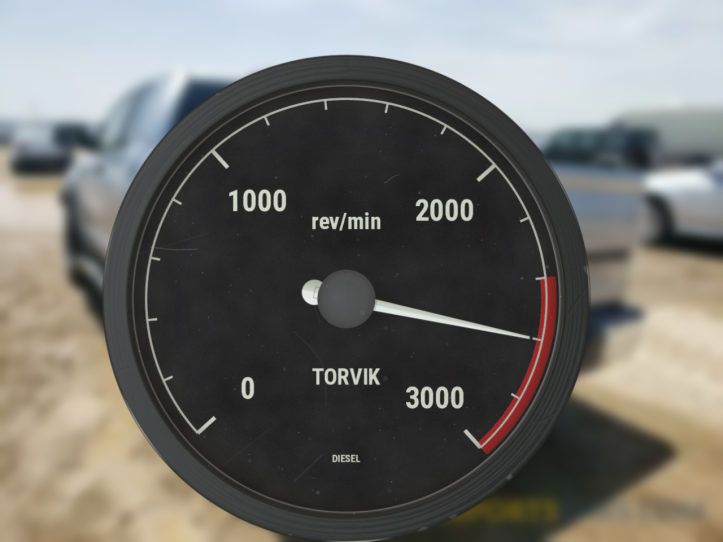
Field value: 2600 rpm
